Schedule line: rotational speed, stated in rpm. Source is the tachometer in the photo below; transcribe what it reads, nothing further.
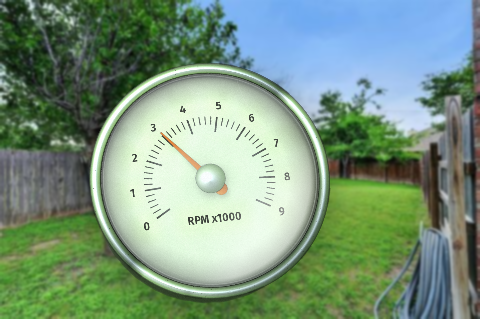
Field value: 3000 rpm
